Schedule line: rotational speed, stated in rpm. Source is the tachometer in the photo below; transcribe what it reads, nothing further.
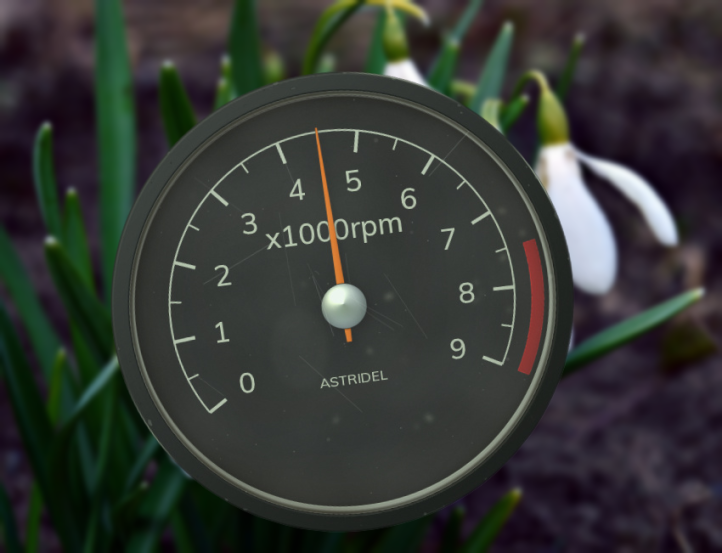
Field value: 4500 rpm
